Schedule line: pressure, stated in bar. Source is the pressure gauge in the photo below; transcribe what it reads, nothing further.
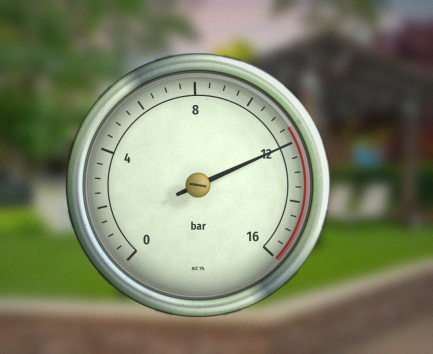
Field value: 12 bar
